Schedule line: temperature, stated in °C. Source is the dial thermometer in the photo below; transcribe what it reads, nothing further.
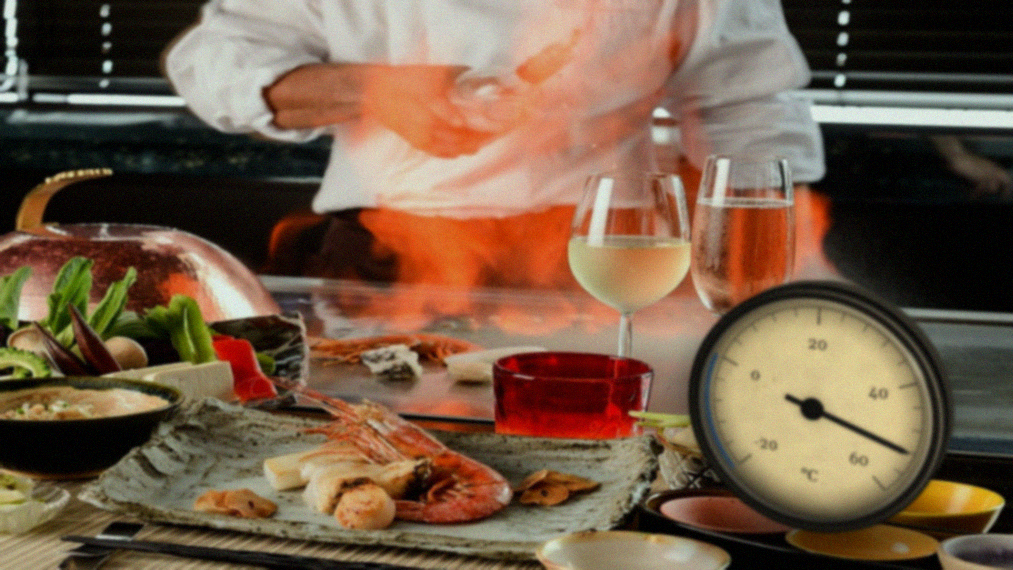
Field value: 52 °C
